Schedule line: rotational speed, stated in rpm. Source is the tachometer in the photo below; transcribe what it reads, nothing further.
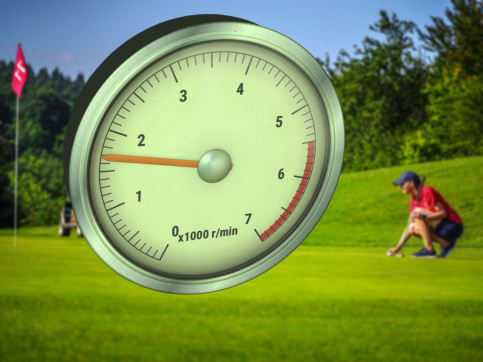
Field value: 1700 rpm
